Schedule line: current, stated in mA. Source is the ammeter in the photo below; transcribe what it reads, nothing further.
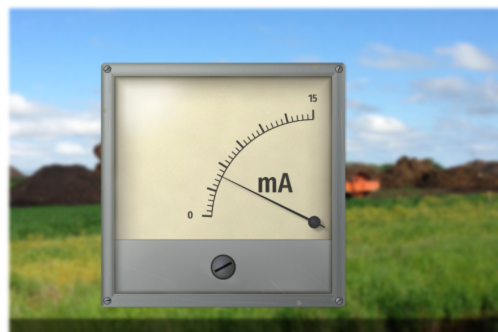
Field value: 4 mA
